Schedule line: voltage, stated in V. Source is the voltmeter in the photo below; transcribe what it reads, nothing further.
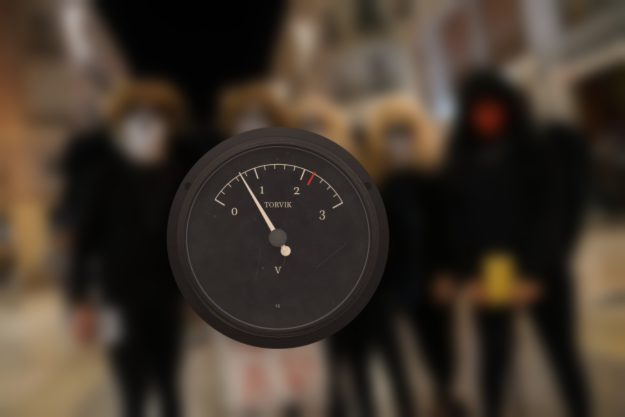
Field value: 0.7 V
